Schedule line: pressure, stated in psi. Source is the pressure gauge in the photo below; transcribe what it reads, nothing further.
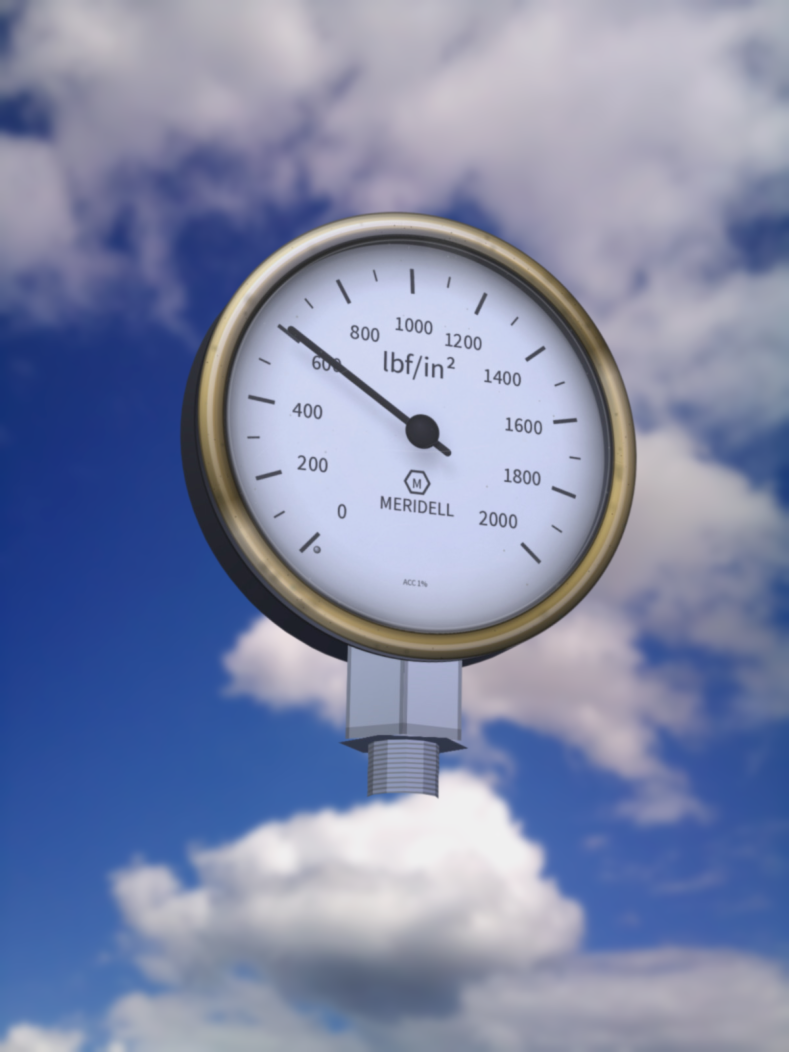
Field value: 600 psi
